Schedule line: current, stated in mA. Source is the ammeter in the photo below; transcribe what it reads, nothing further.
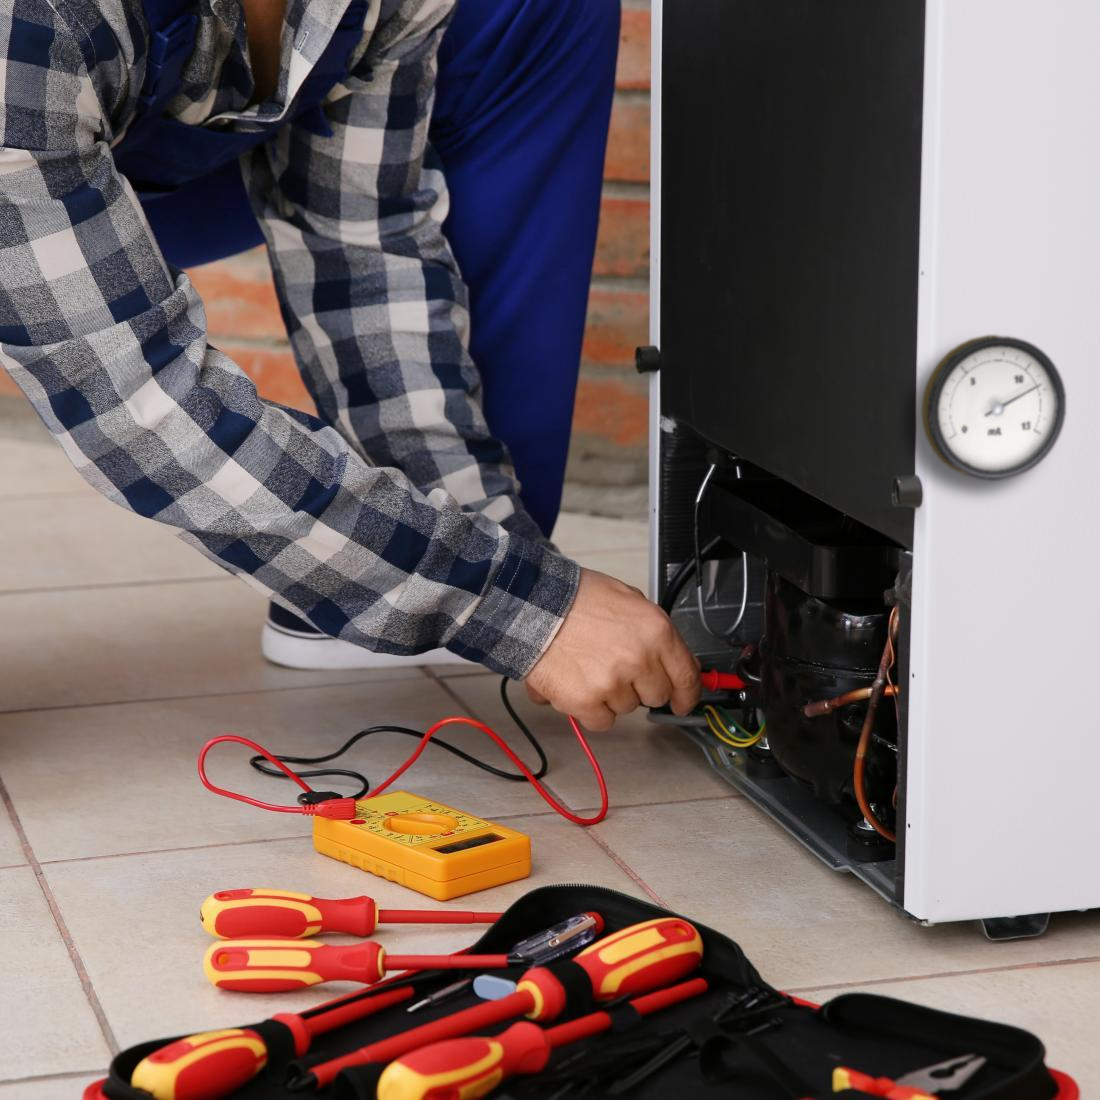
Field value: 11.5 mA
